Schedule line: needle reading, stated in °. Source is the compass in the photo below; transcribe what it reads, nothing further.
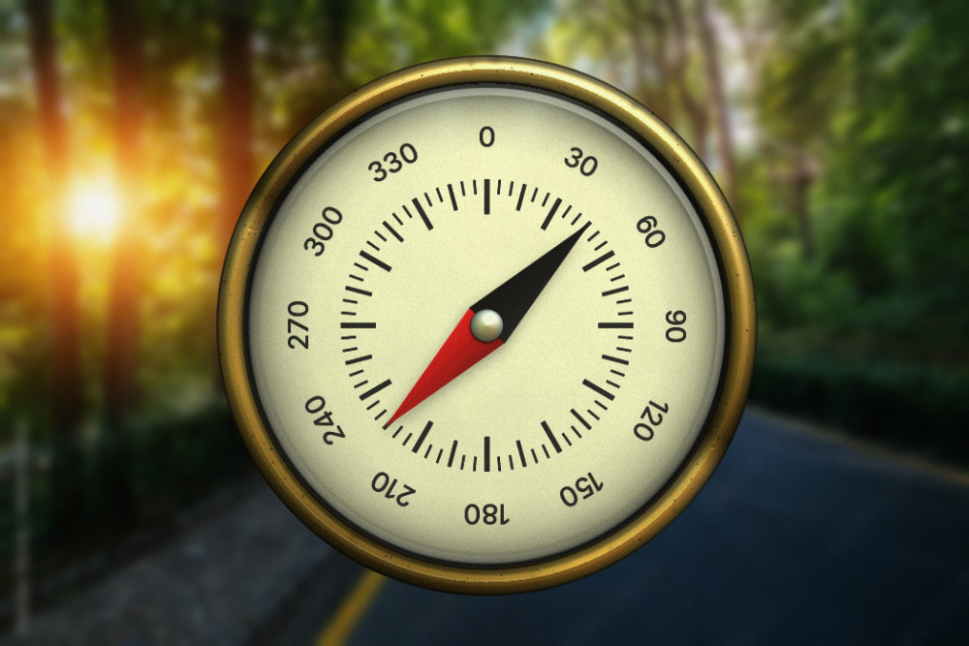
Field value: 225 °
